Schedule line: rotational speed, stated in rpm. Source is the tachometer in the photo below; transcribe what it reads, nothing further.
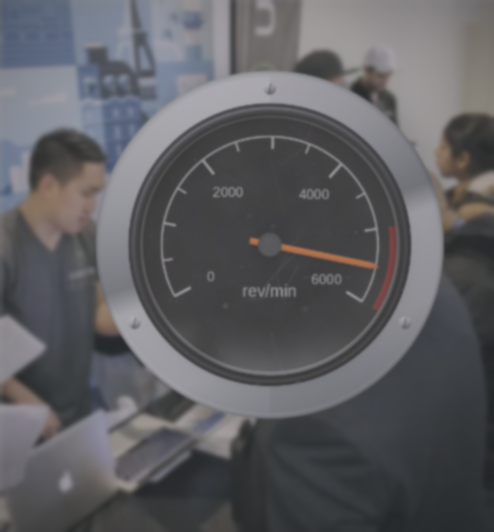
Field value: 5500 rpm
